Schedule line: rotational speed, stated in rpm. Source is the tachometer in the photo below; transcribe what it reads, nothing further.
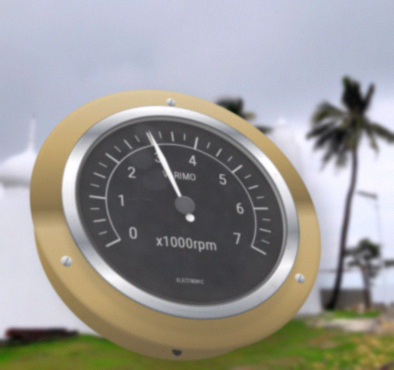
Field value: 3000 rpm
